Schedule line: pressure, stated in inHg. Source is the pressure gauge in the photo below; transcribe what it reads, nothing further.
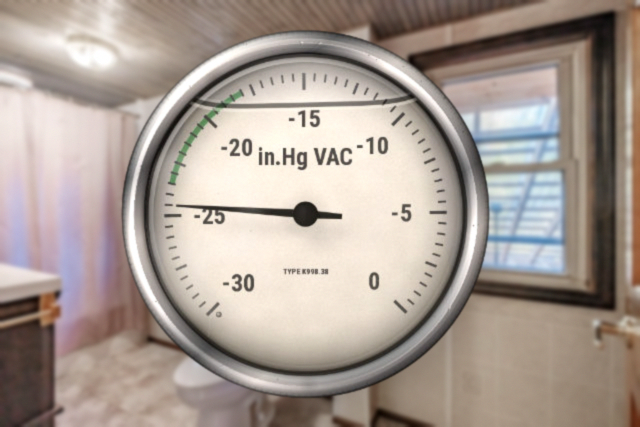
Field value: -24.5 inHg
